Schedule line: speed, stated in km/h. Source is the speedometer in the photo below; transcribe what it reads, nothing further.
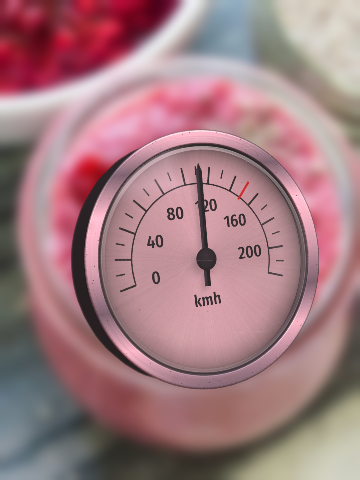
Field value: 110 km/h
